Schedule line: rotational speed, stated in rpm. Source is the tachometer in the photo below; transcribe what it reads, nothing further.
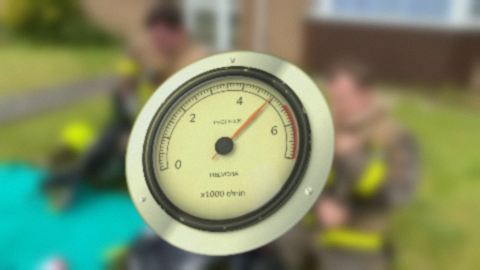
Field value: 5000 rpm
